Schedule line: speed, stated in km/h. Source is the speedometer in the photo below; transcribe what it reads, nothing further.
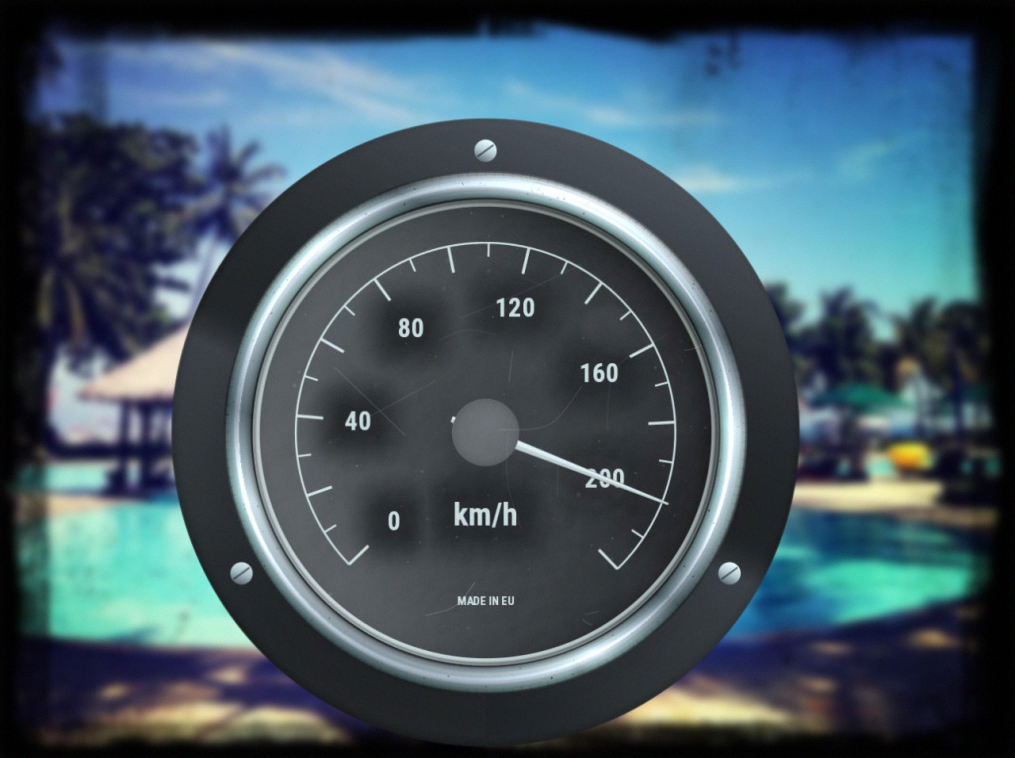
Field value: 200 km/h
